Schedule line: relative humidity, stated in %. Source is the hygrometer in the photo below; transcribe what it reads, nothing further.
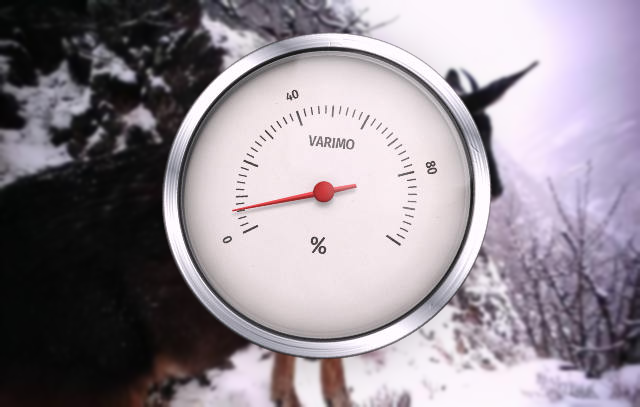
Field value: 6 %
